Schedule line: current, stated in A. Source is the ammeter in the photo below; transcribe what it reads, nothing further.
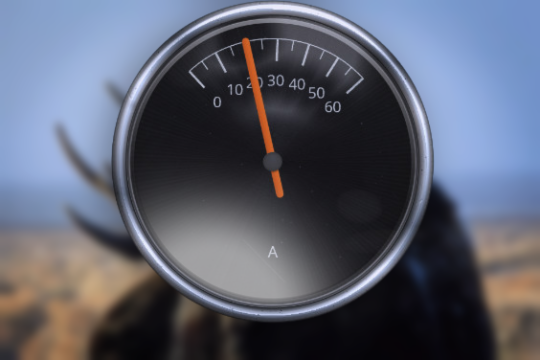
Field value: 20 A
